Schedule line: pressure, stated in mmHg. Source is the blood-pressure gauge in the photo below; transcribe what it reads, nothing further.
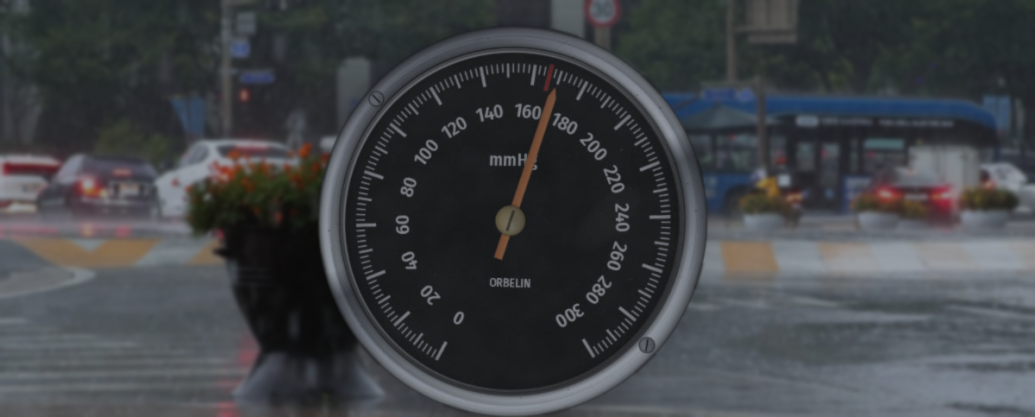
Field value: 170 mmHg
